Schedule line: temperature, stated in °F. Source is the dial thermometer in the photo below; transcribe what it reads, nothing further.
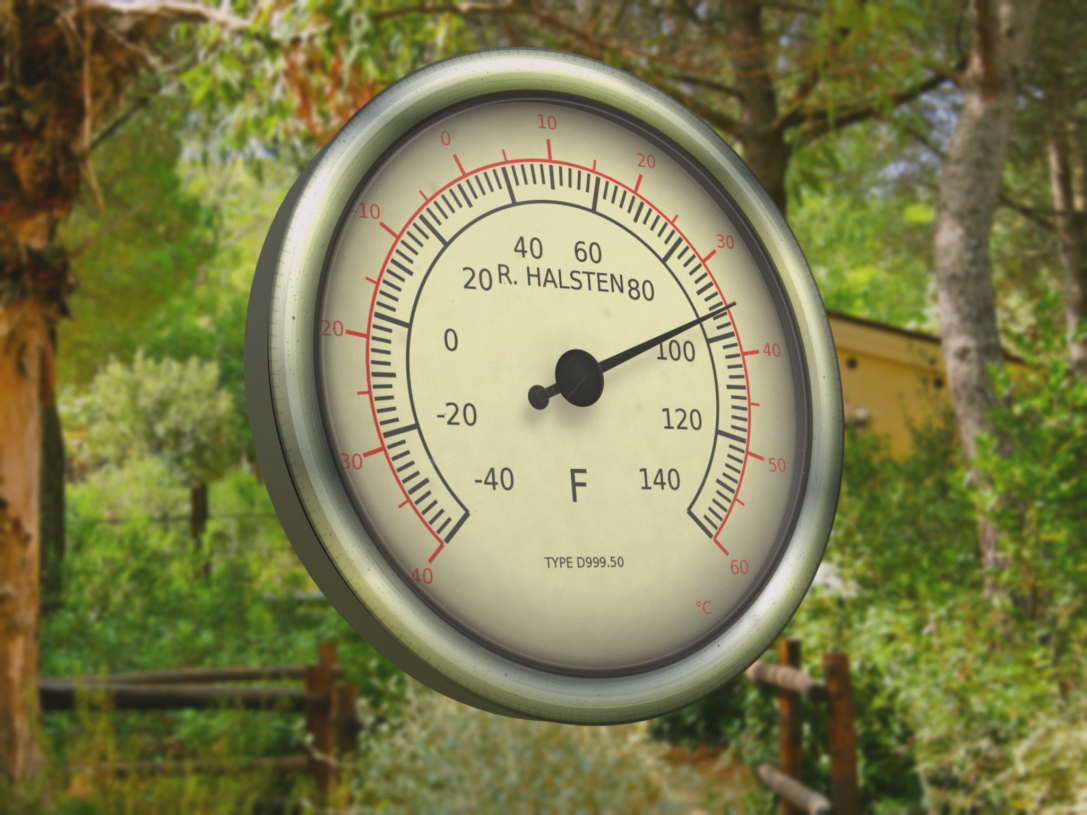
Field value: 95 °F
